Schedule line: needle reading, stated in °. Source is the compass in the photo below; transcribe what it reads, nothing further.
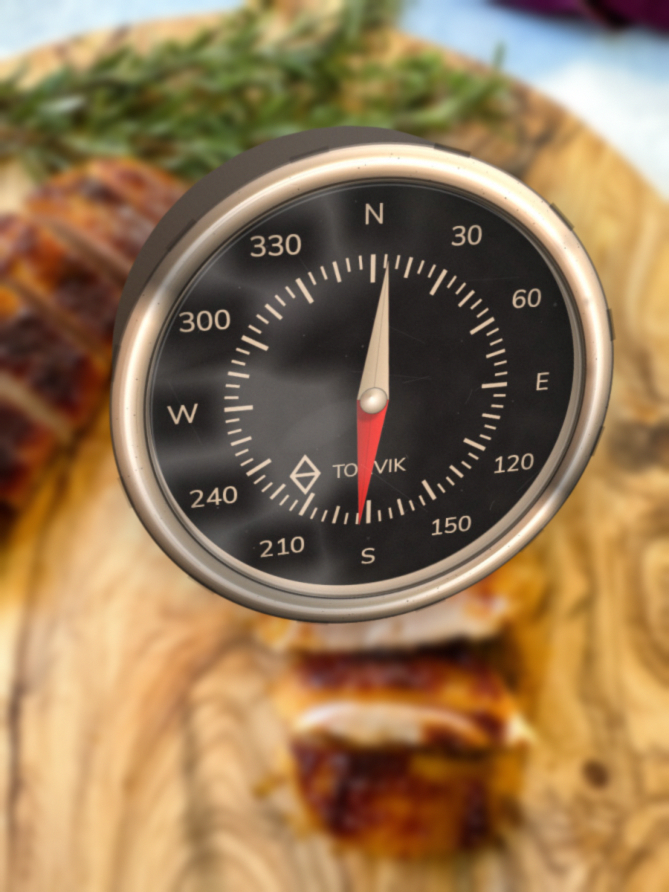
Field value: 185 °
